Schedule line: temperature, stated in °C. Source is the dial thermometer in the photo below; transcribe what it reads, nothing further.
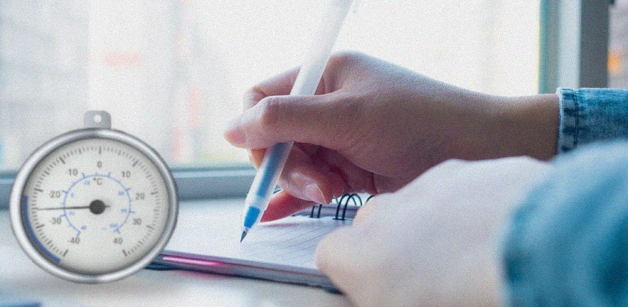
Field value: -25 °C
